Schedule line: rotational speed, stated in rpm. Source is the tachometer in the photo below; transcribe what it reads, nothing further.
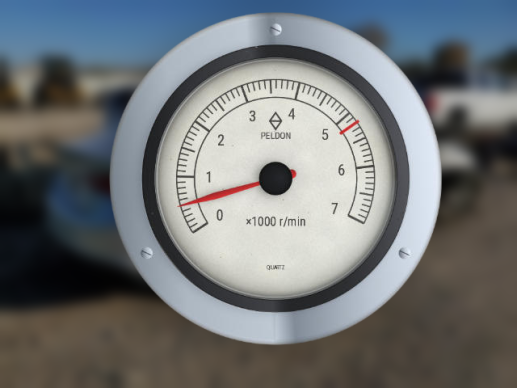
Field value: 500 rpm
